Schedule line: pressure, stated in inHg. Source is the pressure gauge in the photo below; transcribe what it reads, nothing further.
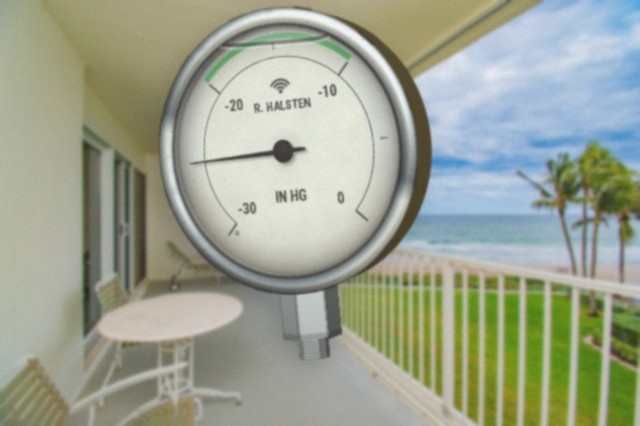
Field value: -25 inHg
